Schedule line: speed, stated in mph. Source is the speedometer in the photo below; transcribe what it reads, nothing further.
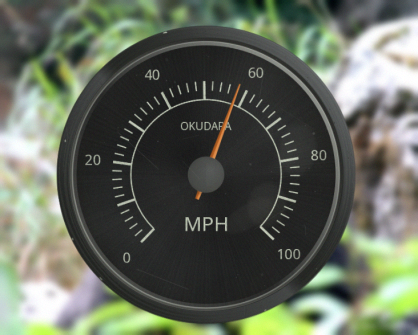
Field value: 58 mph
